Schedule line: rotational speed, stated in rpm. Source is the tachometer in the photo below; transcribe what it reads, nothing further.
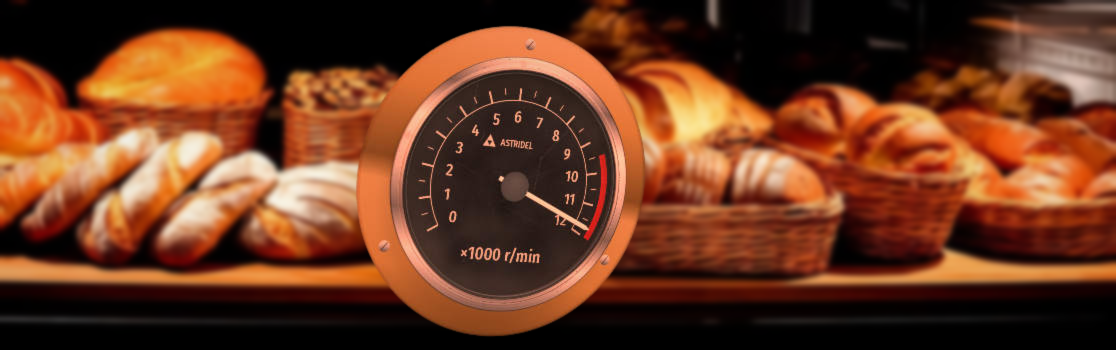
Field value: 11750 rpm
